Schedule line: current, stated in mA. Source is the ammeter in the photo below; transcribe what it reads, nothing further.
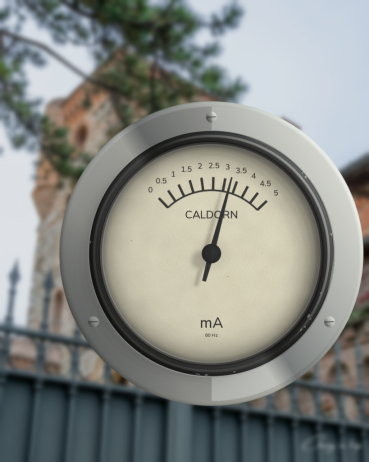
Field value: 3.25 mA
